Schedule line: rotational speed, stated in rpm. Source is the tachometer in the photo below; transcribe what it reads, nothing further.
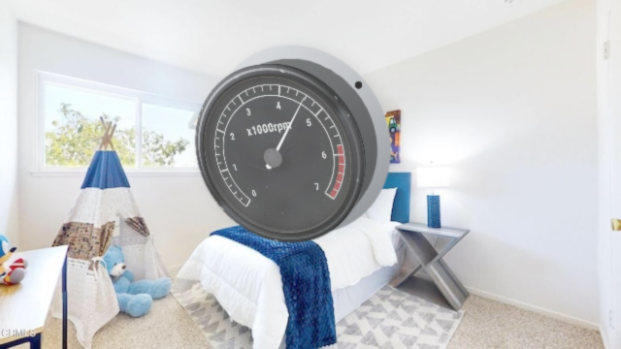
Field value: 4600 rpm
